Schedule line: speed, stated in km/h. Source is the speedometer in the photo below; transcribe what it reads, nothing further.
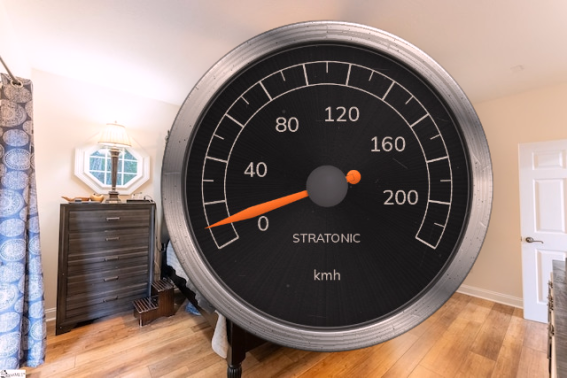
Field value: 10 km/h
